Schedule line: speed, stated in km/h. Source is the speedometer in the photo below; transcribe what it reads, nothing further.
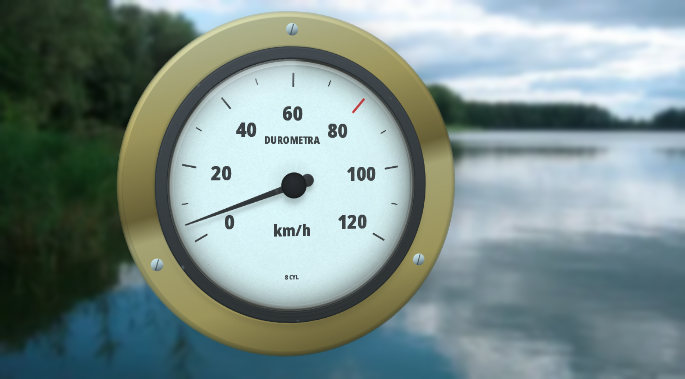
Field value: 5 km/h
